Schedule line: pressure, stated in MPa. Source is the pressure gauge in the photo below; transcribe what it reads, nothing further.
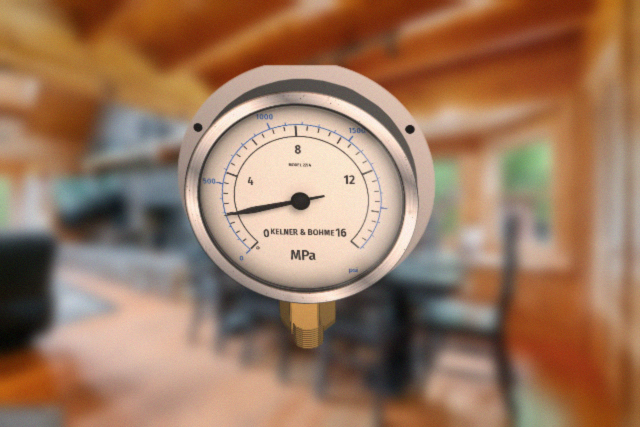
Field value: 2 MPa
